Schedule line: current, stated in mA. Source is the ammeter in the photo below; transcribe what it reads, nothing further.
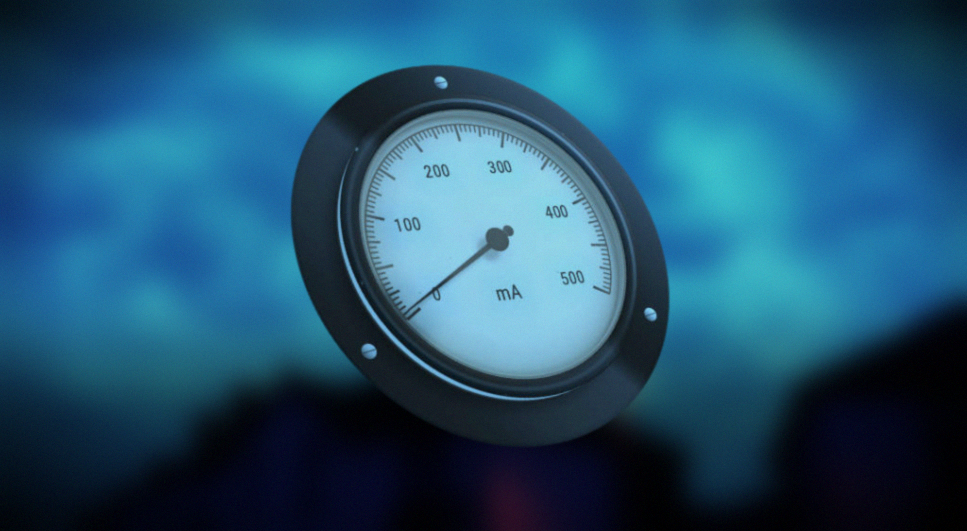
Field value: 5 mA
